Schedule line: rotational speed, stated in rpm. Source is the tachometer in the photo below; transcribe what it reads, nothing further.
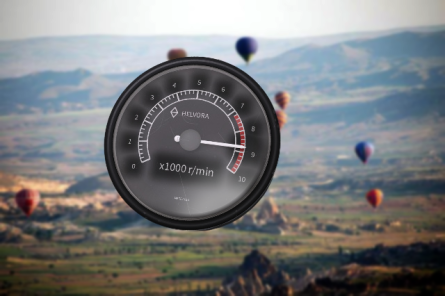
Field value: 8800 rpm
